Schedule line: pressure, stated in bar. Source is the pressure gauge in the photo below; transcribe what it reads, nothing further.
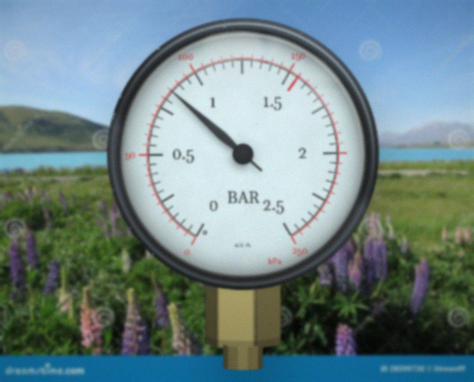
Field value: 0.85 bar
